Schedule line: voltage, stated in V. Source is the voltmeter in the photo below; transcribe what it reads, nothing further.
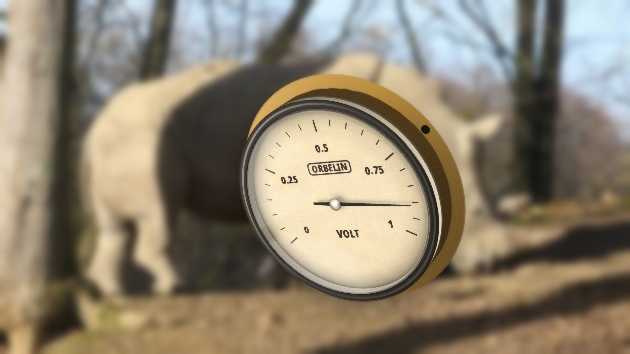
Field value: 0.9 V
